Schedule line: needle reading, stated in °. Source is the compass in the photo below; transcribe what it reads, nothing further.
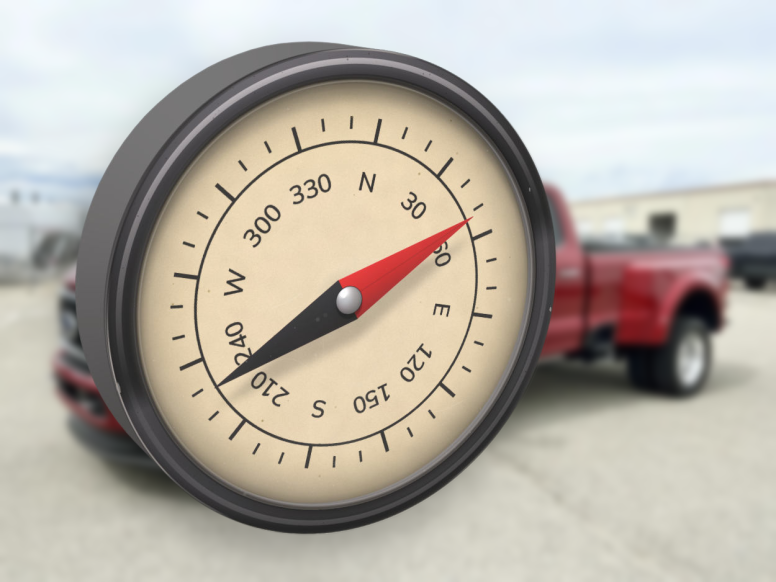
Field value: 50 °
